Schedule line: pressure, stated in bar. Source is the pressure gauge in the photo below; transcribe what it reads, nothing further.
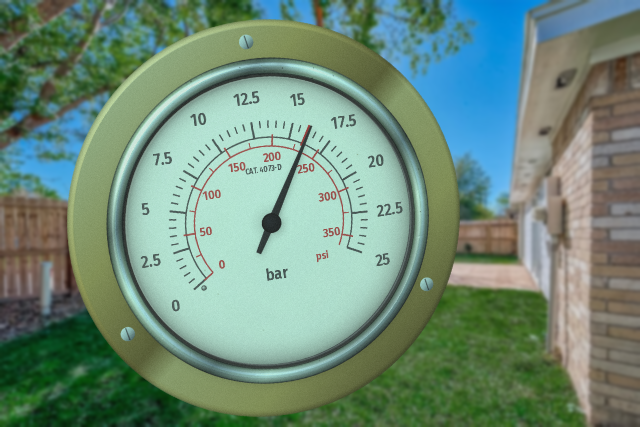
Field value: 16 bar
